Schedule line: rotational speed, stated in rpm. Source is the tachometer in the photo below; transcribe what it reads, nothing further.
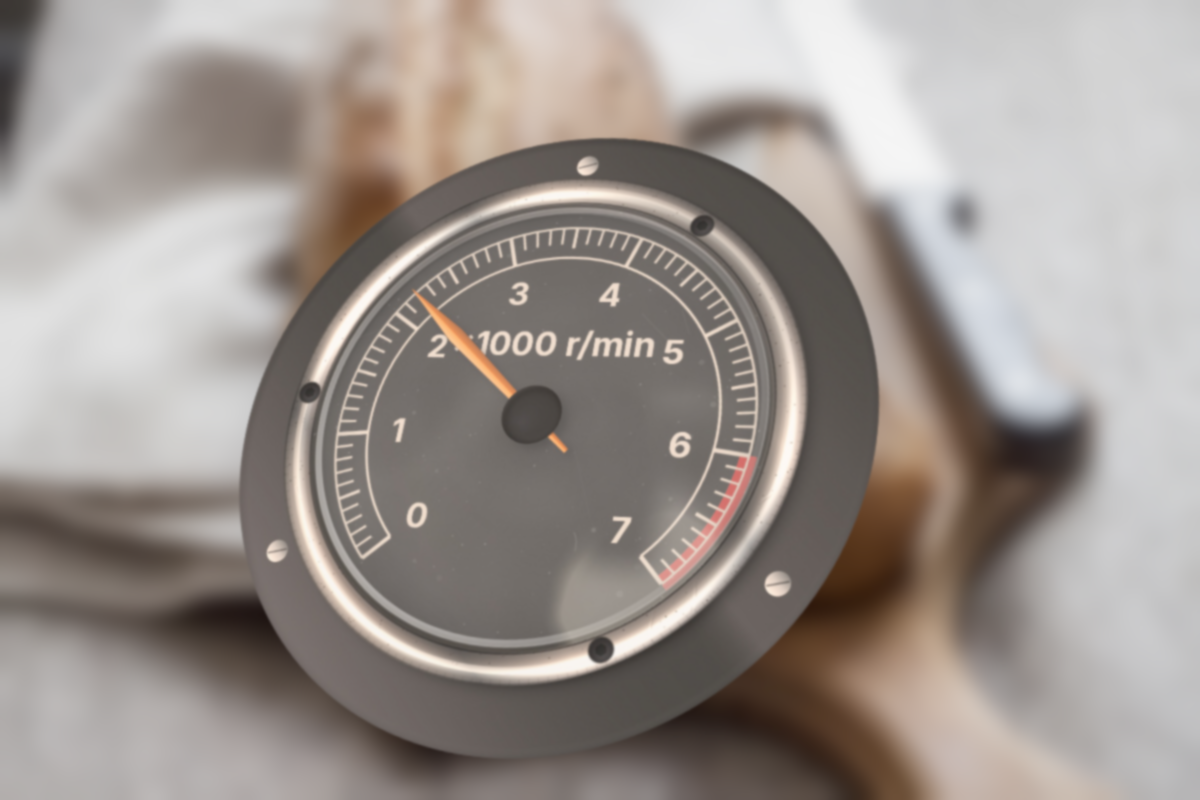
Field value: 2200 rpm
